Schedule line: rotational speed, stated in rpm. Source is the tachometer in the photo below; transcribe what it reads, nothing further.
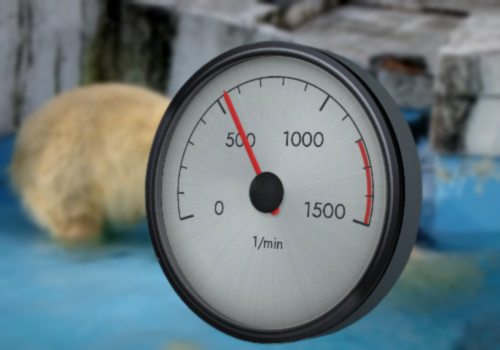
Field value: 550 rpm
